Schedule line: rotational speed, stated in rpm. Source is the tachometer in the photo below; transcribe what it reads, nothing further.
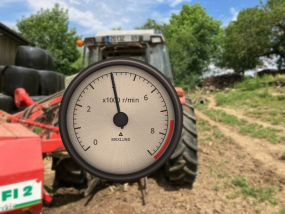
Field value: 4000 rpm
